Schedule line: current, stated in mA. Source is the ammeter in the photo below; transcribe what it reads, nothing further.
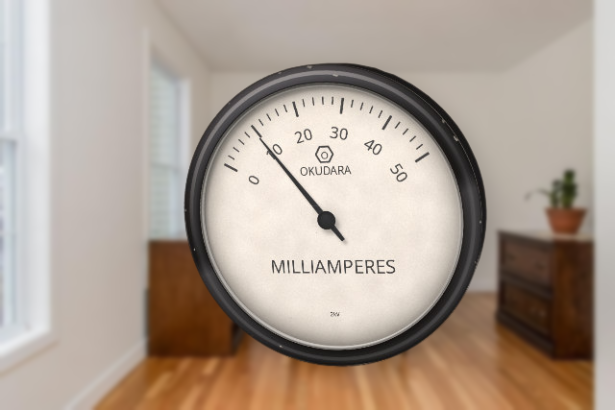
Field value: 10 mA
